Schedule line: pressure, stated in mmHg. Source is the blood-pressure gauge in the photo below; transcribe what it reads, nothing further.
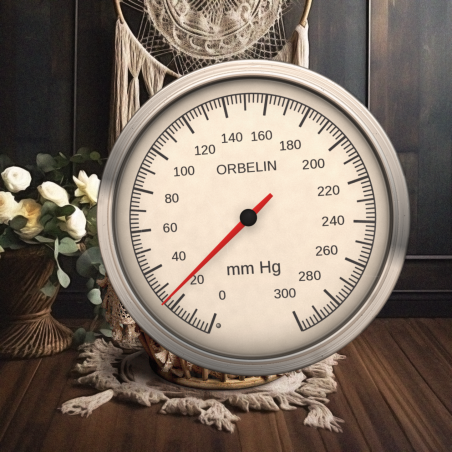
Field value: 24 mmHg
